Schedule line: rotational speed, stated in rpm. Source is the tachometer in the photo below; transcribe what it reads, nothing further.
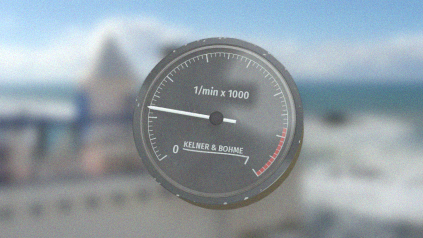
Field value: 1200 rpm
